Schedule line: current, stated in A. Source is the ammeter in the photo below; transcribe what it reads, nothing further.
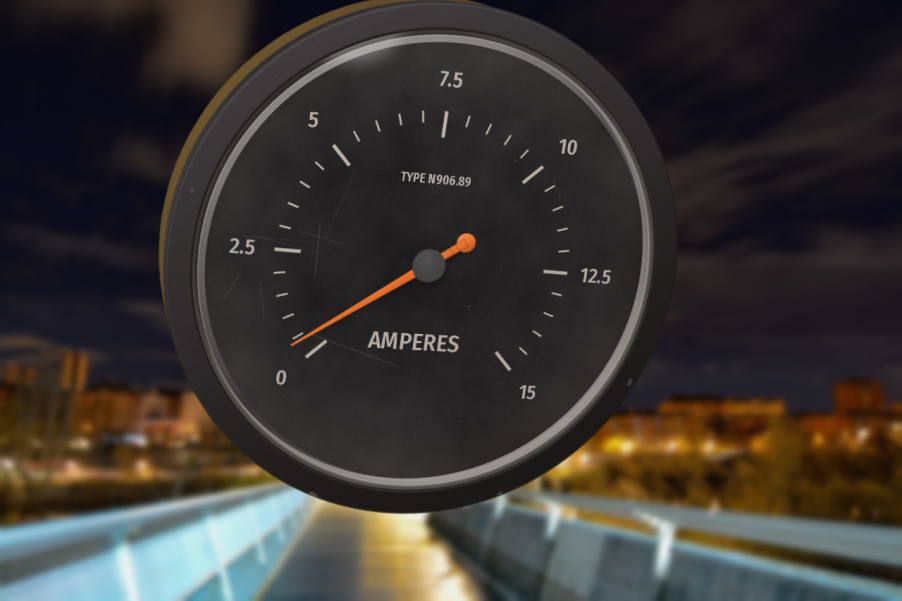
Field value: 0.5 A
